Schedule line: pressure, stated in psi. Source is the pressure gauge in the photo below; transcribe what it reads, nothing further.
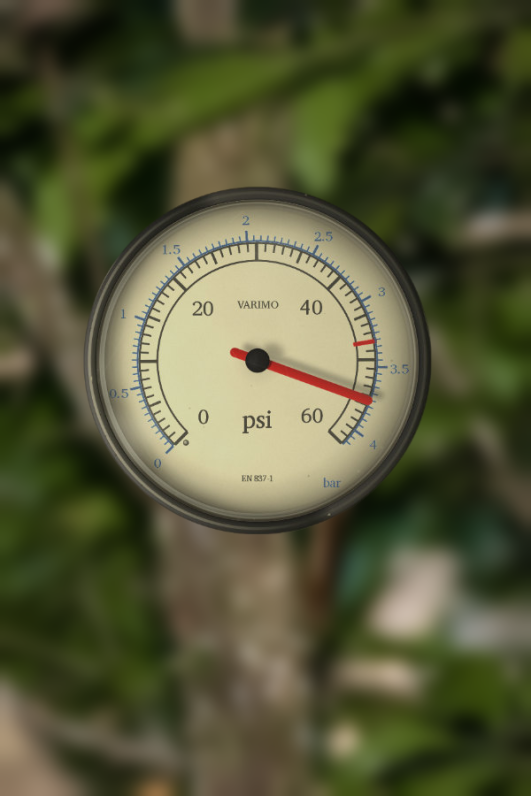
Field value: 54.5 psi
